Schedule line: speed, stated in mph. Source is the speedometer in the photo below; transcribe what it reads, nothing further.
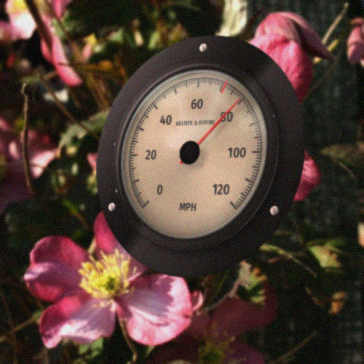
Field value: 80 mph
